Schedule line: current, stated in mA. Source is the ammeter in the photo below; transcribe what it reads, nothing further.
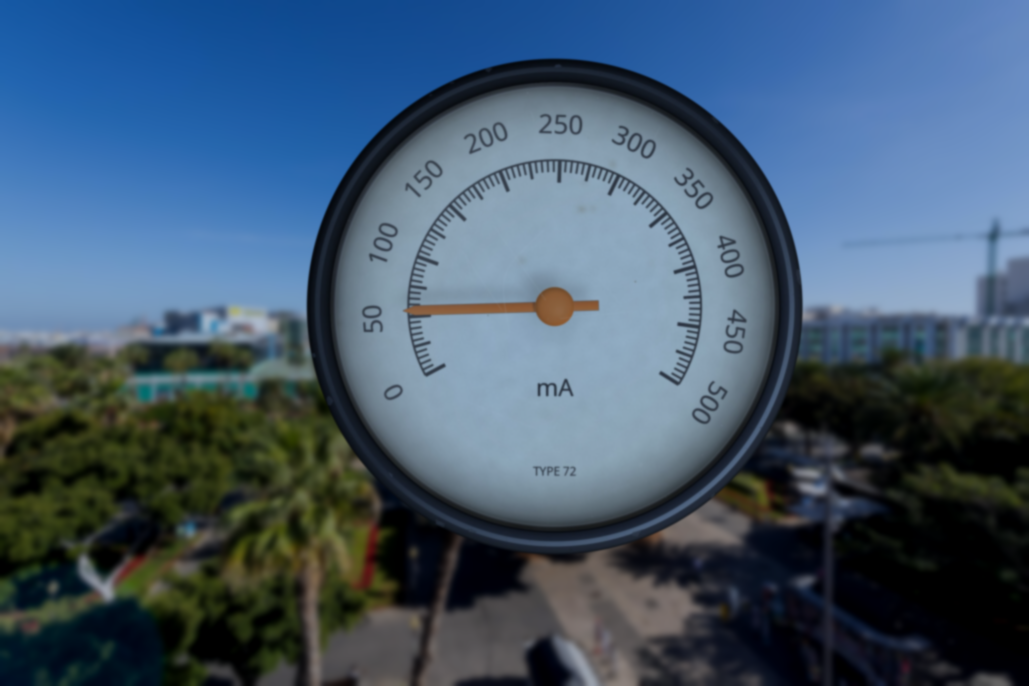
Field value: 55 mA
